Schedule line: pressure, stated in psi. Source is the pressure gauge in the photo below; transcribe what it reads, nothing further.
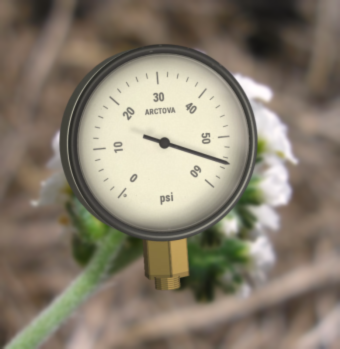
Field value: 55 psi
